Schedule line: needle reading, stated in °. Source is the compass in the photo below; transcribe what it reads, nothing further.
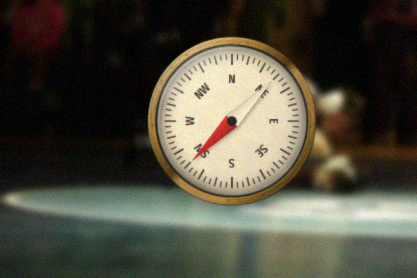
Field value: 225 °
